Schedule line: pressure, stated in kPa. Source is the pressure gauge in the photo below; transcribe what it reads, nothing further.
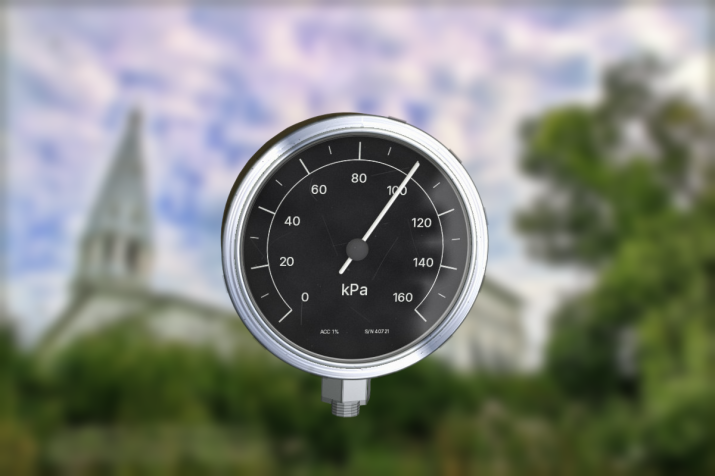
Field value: 100 kPa
